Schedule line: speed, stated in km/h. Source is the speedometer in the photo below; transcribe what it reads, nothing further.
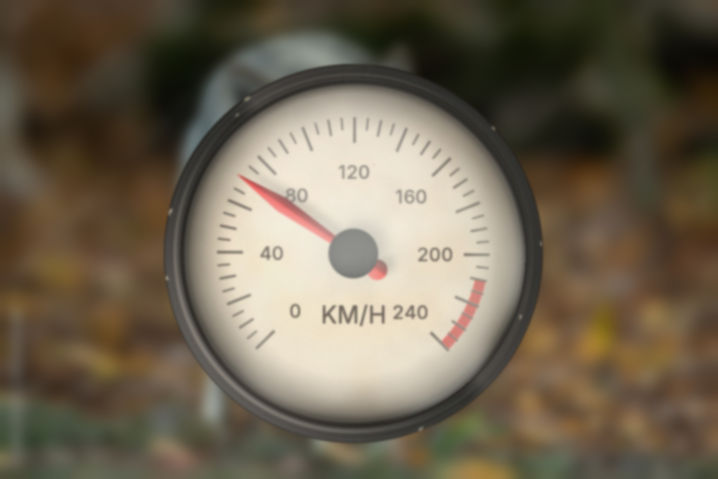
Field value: 70 km/h
